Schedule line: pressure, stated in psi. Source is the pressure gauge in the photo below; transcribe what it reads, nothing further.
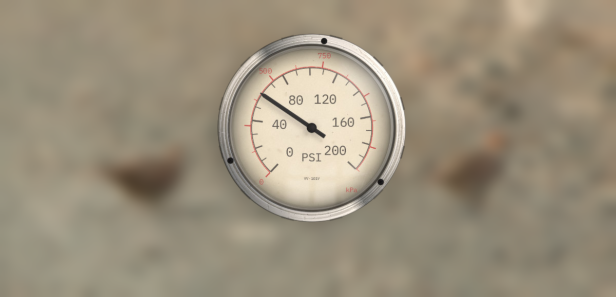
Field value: 60 psi
